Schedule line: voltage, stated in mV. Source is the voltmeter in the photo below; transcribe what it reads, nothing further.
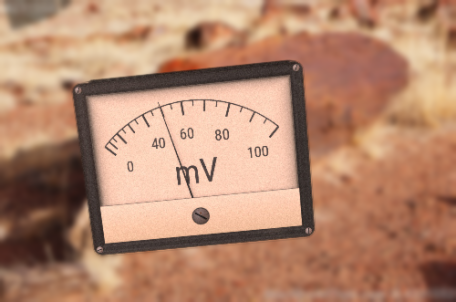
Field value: 50 mV
